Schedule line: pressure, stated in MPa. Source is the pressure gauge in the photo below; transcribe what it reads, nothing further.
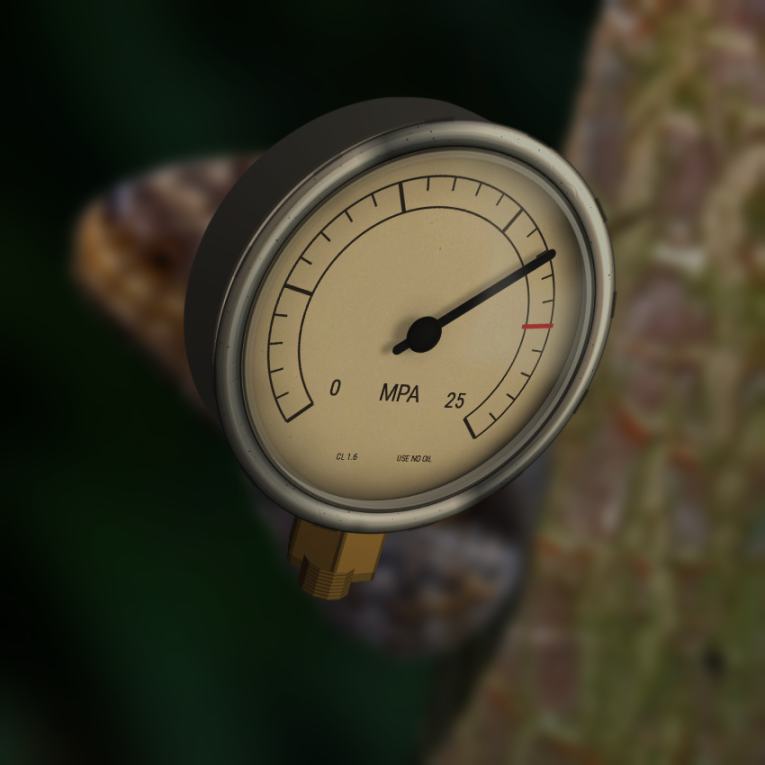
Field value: 17 MPa
